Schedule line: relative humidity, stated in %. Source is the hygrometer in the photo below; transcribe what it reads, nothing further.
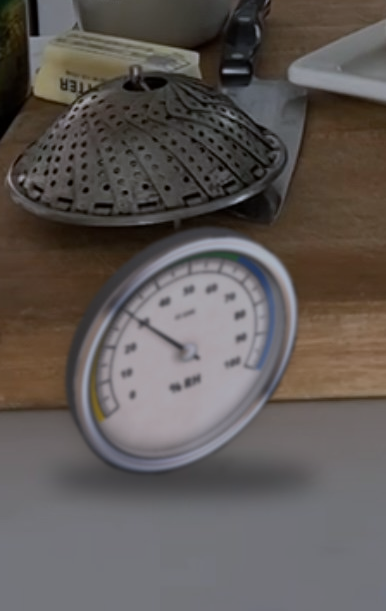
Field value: 30 %
